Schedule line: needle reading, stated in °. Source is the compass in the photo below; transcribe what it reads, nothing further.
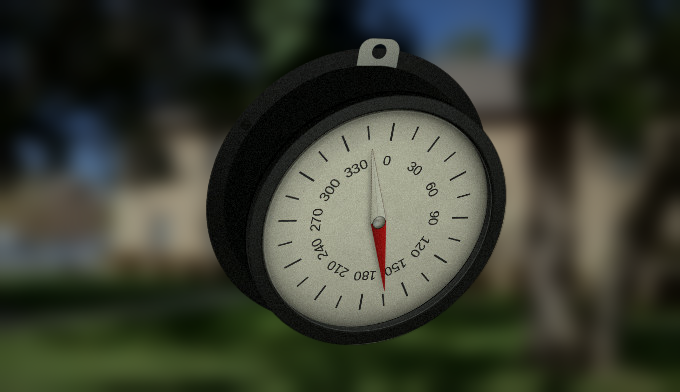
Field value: 165 °
